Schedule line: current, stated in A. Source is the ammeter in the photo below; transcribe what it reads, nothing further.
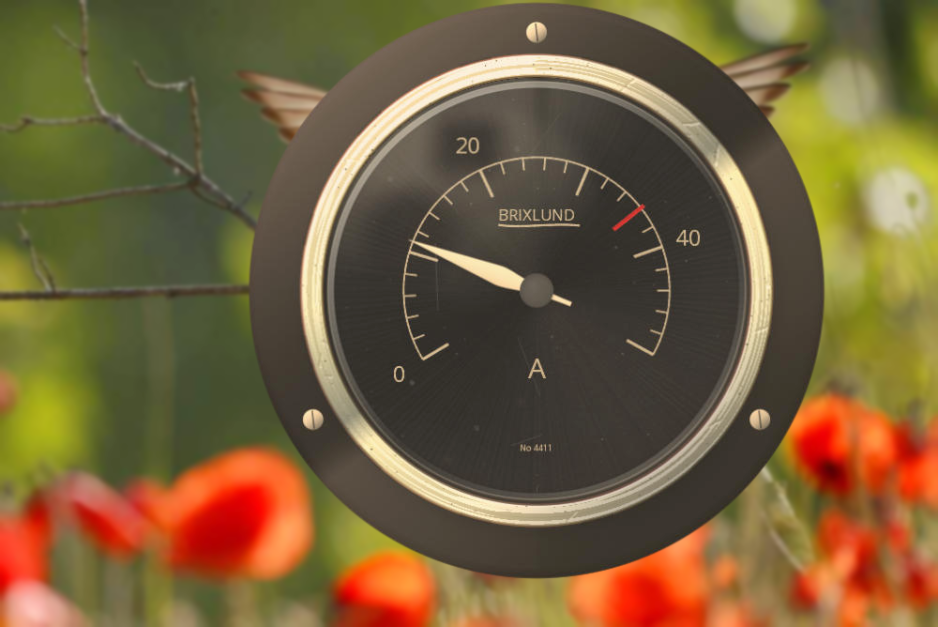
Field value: 11 A
